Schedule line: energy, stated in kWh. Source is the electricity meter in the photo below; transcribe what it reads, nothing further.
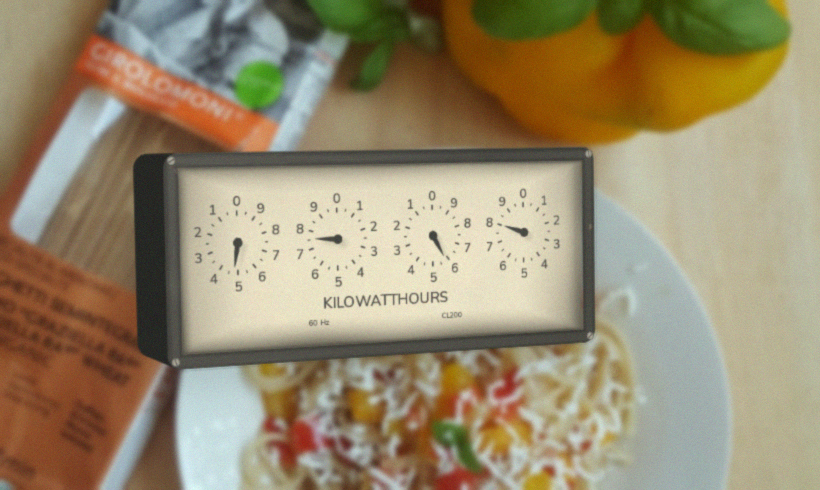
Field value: 4758 kWh
